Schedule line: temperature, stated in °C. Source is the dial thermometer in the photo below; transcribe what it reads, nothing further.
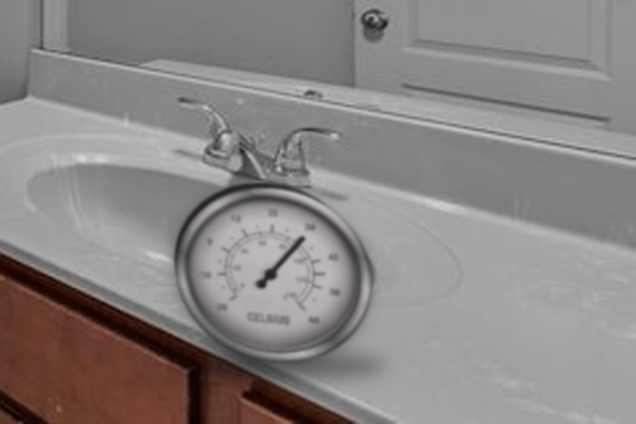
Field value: 30 °C
